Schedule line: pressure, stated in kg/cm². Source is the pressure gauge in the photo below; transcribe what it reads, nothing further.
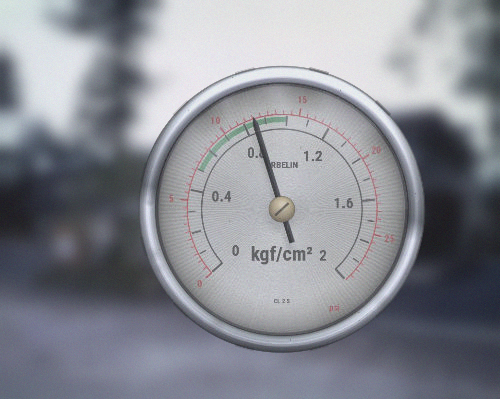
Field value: 0.85 kg/cm²
